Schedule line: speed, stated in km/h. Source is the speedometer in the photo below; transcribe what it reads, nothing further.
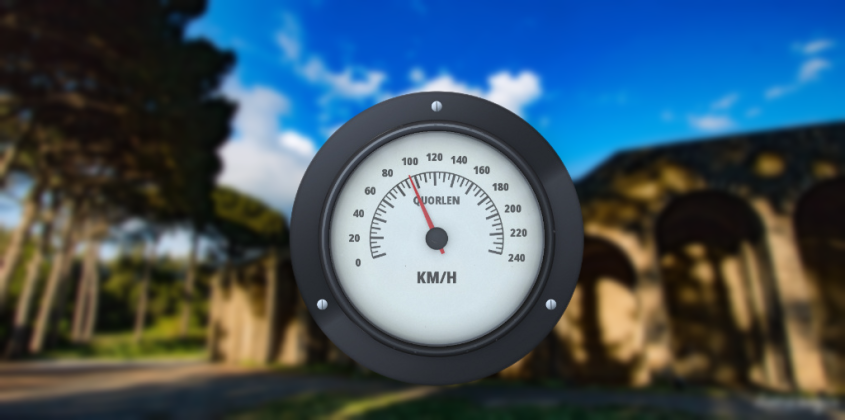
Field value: 95 km/h
